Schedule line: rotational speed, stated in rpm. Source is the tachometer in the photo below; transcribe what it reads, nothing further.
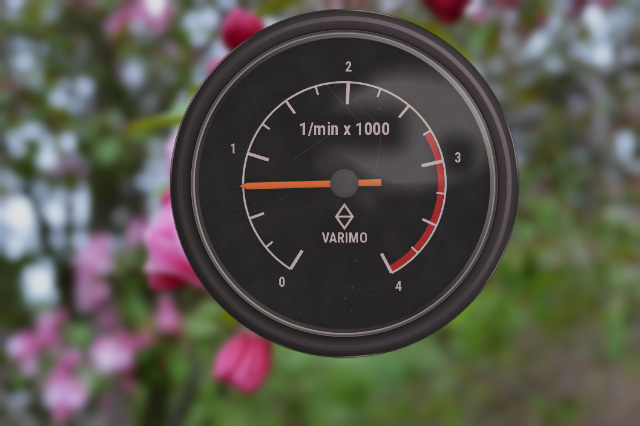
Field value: 750 rpm
